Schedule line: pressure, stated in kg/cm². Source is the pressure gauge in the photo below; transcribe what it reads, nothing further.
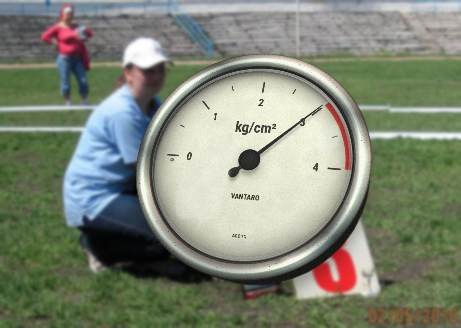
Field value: 3 kg/cm²
